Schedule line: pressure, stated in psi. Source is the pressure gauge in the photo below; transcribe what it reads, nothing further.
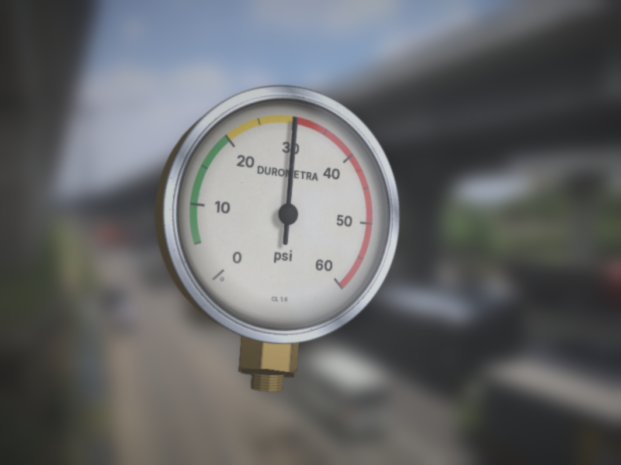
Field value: 30 psi
